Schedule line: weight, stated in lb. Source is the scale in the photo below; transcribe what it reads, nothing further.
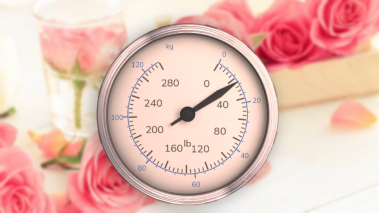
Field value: 24 lb
